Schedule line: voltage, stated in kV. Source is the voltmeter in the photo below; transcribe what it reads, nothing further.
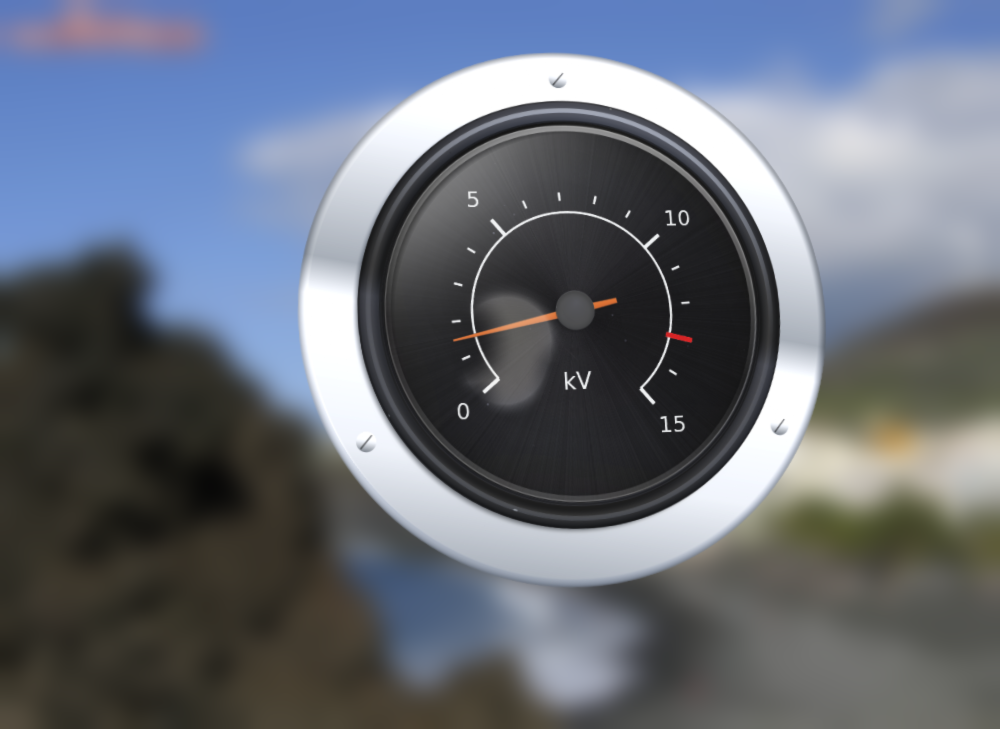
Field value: 1.5 kV
